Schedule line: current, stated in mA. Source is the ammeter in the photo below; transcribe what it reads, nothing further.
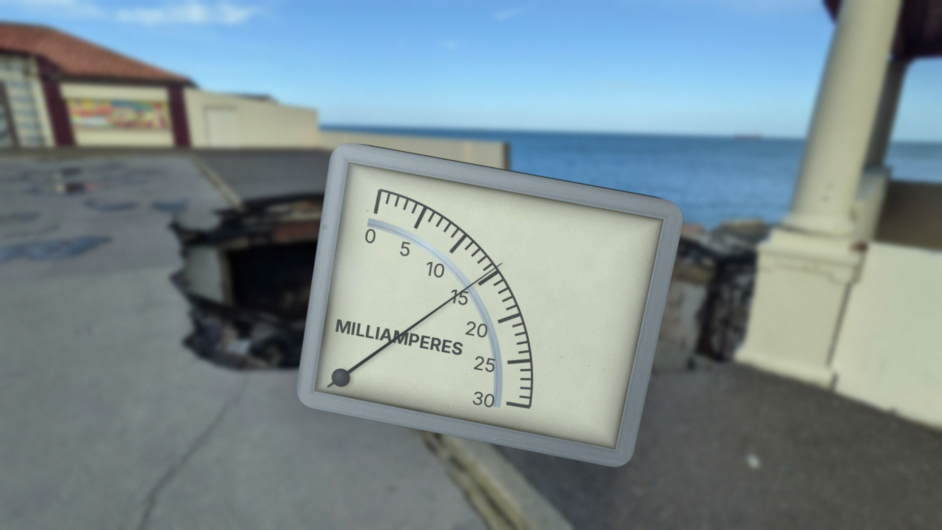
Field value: 14.5 mA
